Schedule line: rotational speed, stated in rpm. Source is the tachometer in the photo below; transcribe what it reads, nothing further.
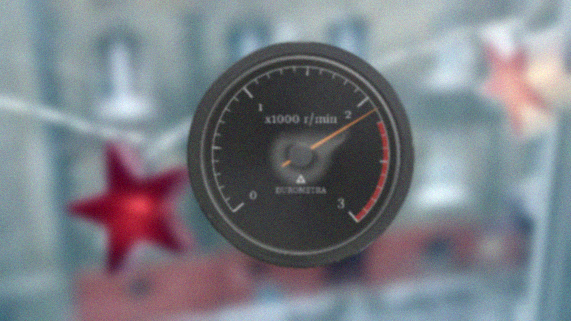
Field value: 2100 rpm
